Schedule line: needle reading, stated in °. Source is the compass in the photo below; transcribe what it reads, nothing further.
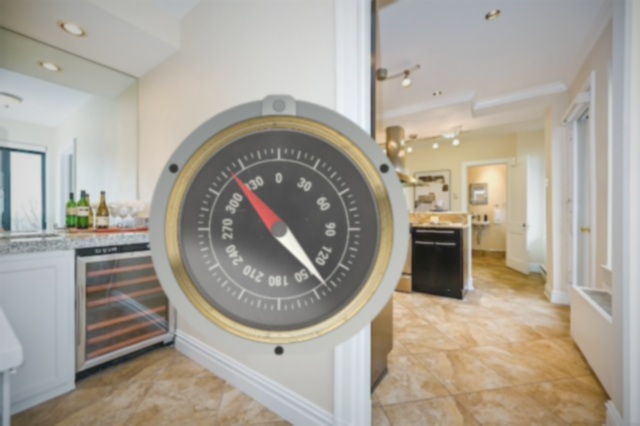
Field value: 320 °
